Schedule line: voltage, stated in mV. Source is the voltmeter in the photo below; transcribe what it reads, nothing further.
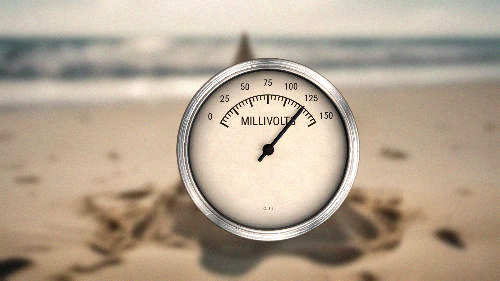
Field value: 125 mV
